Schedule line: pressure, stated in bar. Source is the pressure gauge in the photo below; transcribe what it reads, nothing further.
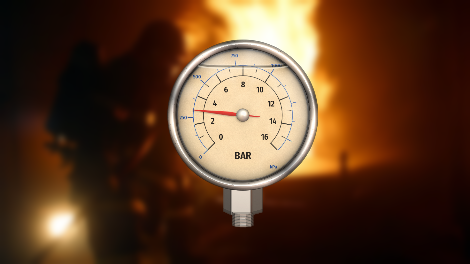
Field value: 3 bar
